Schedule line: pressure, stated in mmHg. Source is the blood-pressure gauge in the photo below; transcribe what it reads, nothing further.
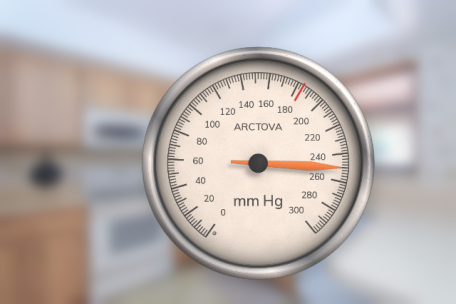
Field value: 250 mmHg
